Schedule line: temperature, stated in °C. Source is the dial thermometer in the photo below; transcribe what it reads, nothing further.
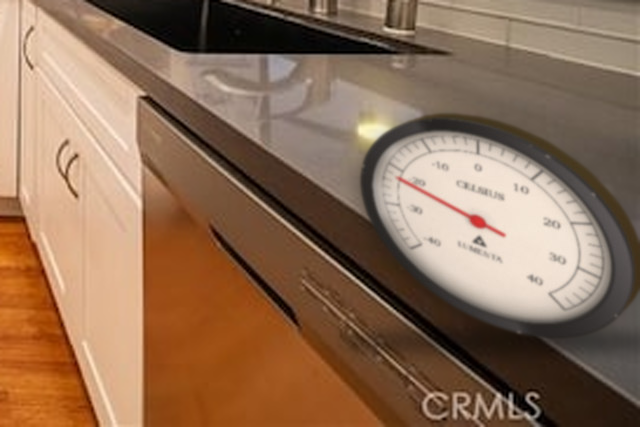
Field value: -22 °C
